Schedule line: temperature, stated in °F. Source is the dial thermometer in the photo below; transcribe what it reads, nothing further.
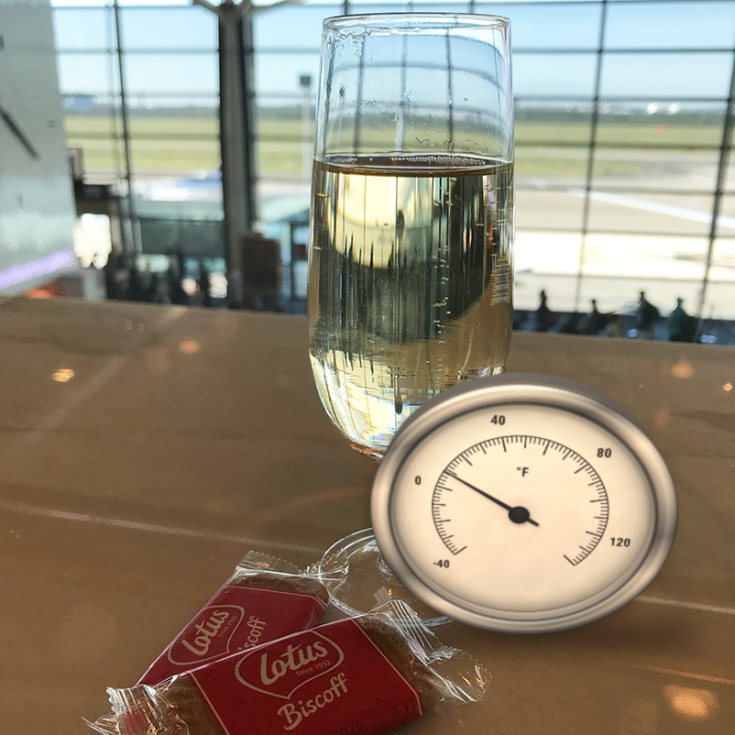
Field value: 10 °F
